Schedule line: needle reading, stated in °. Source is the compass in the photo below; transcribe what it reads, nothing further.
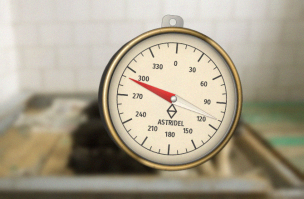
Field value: 290 °
